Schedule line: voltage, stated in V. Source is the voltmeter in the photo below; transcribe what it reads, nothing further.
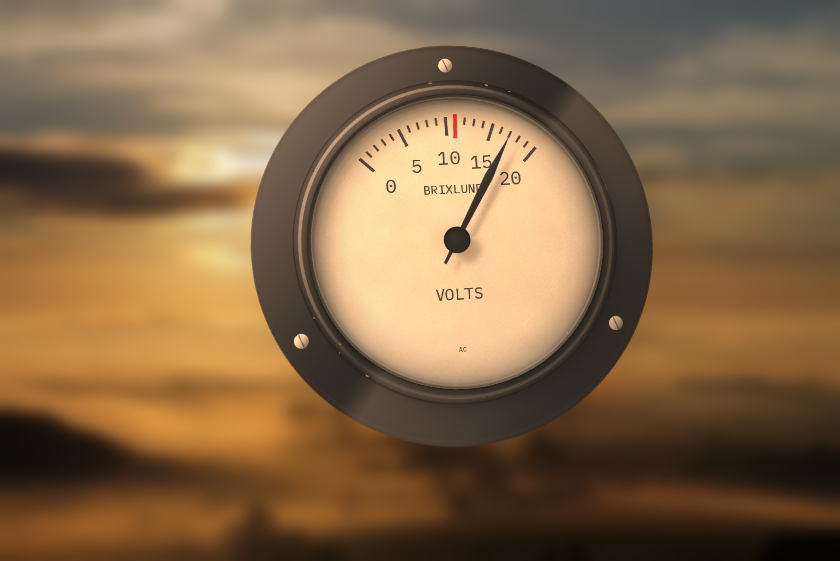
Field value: 17 V
